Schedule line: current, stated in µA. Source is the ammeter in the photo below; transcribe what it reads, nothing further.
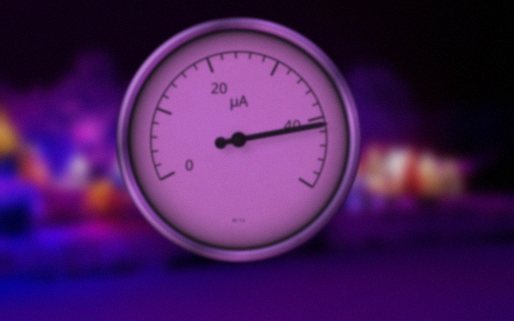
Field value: 41 µA
